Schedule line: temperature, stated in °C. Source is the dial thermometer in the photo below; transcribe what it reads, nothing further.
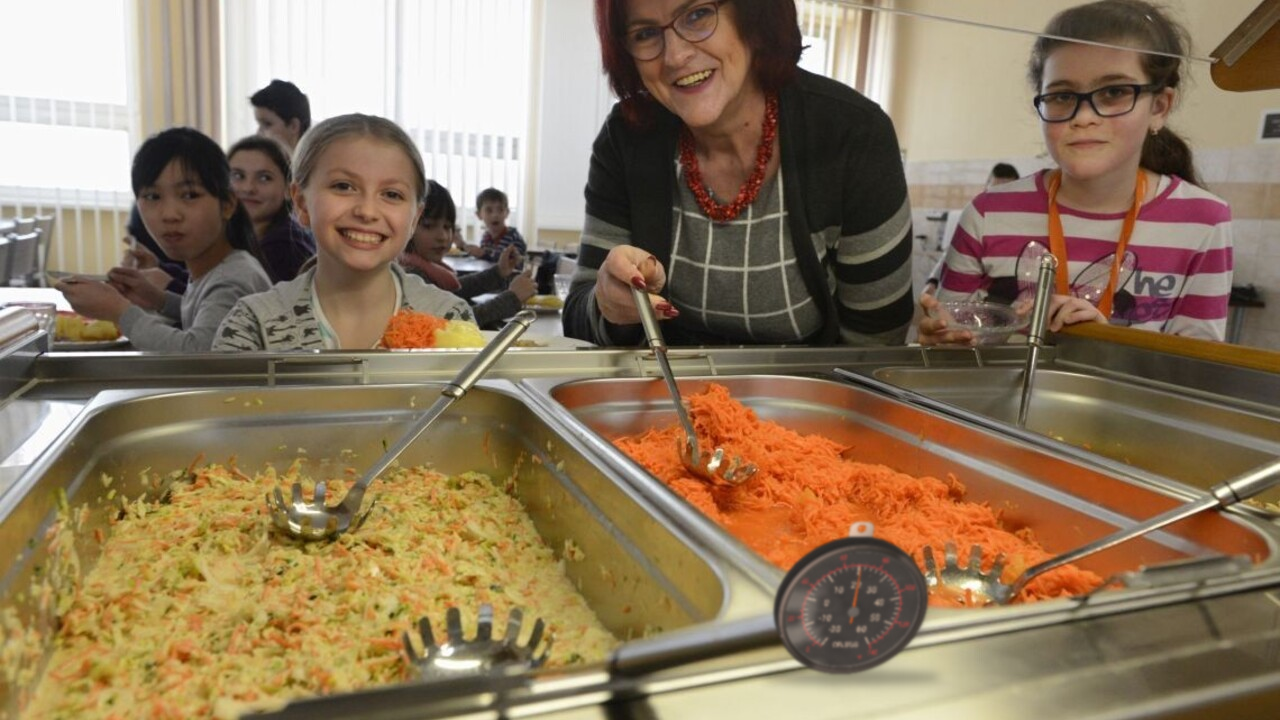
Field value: 20 °C
